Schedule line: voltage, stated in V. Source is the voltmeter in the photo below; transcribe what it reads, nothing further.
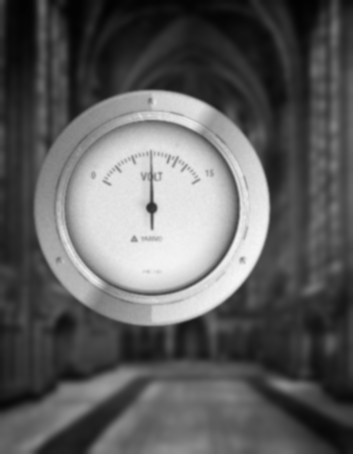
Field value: 7.5 V
